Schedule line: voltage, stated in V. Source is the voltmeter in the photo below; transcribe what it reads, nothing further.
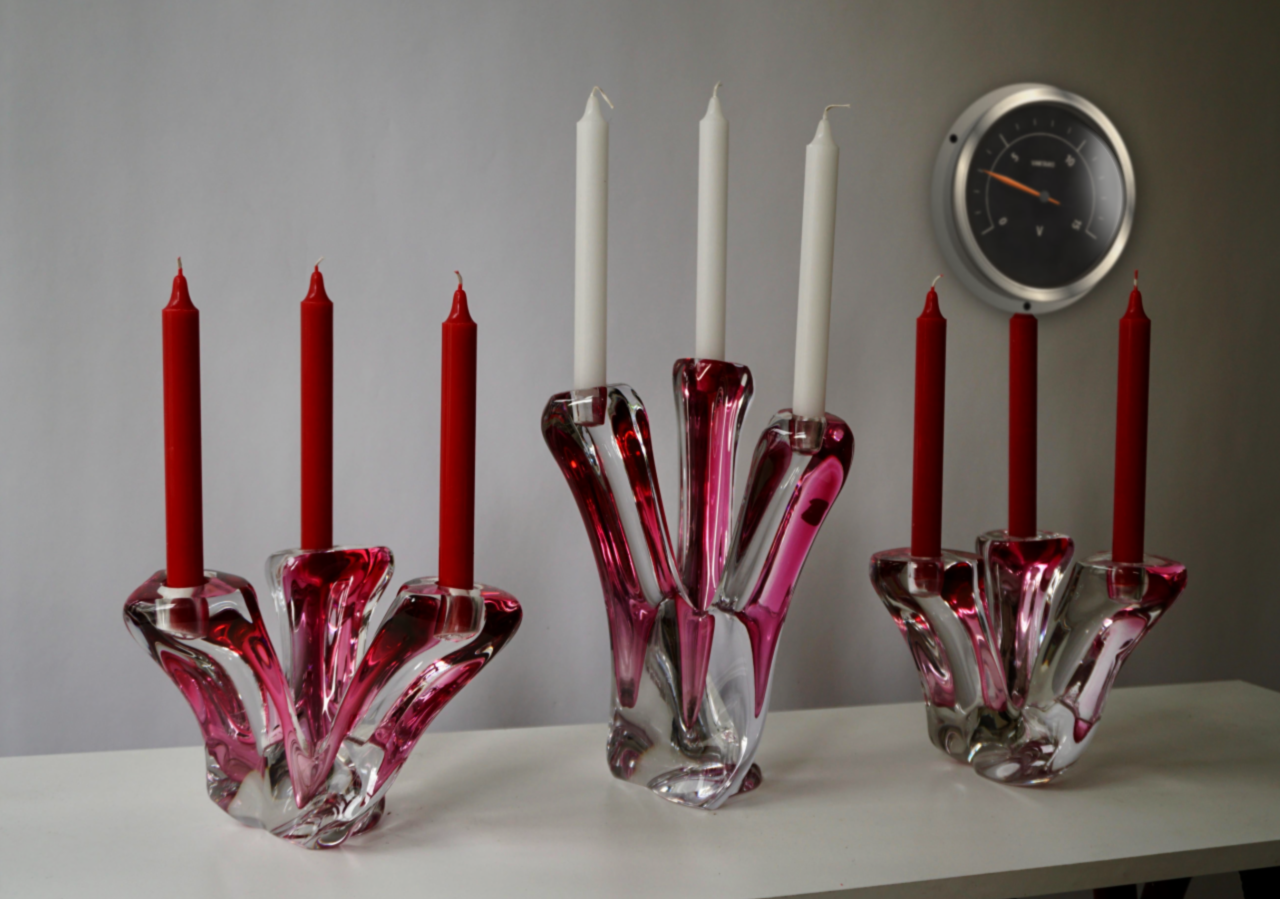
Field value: 3 V
